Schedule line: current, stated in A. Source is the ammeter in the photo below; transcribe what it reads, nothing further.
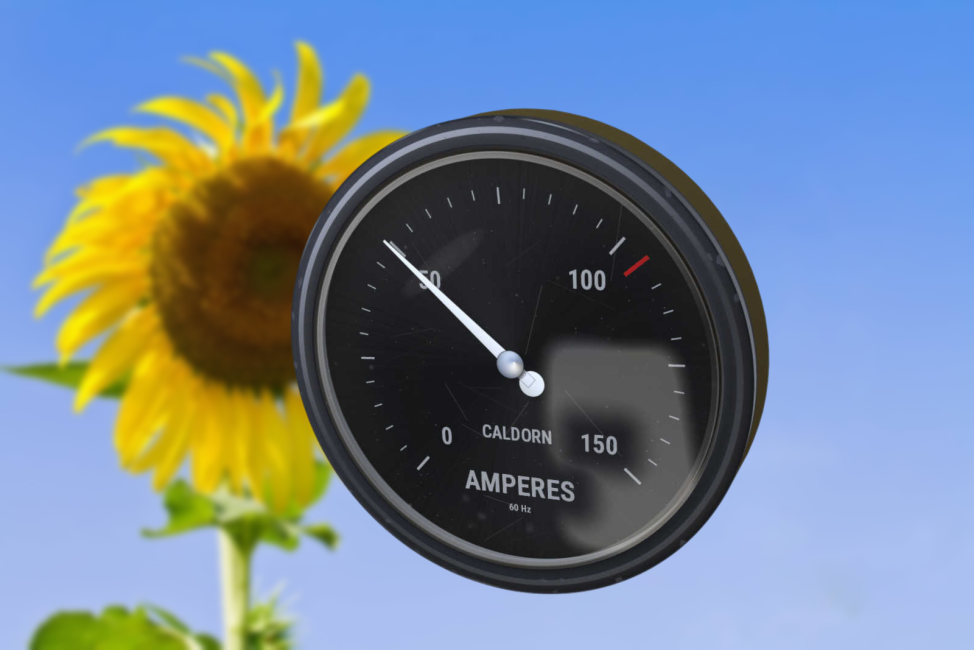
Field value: 50 A
